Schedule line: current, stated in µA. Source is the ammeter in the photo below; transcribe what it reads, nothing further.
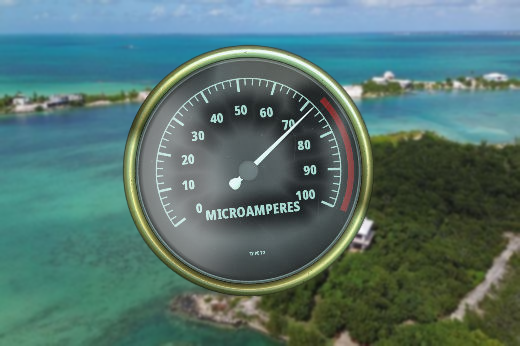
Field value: 72 µA
